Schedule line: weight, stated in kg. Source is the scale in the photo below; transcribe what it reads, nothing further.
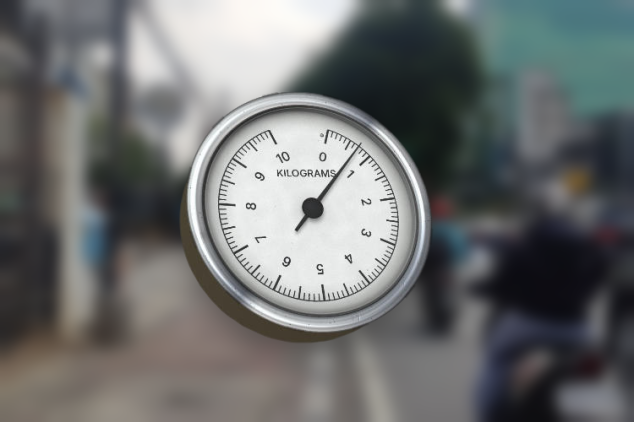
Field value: 0.7 kg
